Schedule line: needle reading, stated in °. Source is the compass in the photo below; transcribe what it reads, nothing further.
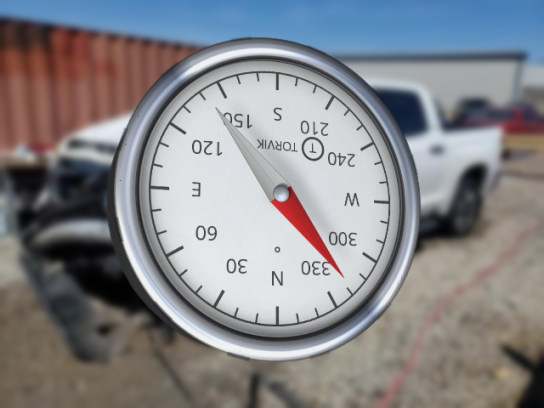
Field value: 320 °
